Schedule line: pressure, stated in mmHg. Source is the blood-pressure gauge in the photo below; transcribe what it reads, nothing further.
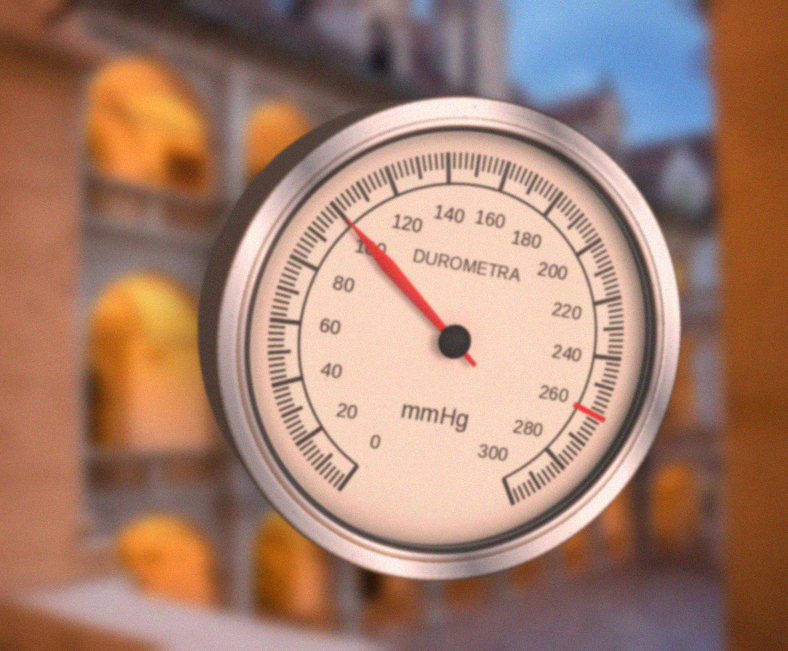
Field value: 100 mmHg
